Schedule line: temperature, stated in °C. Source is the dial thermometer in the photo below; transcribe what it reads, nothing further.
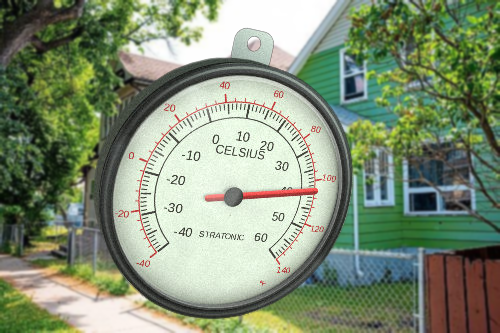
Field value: 40 °C
